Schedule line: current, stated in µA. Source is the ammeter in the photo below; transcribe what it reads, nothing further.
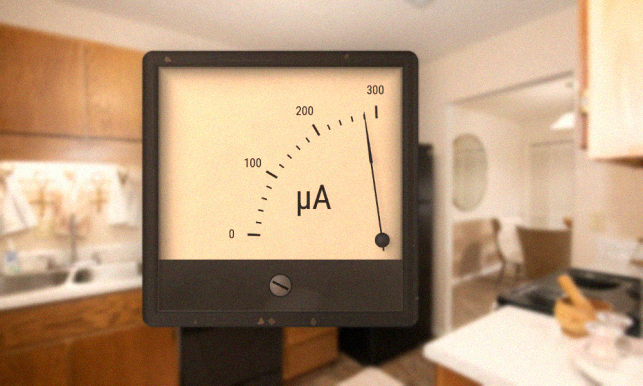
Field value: 280 µA
